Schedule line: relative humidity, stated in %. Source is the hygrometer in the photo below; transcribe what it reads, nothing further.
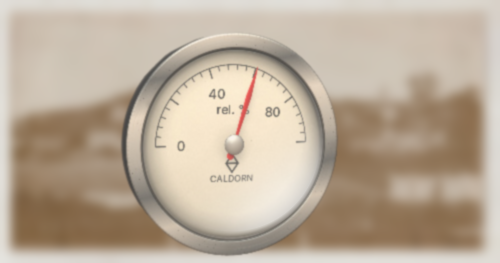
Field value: 60 %
